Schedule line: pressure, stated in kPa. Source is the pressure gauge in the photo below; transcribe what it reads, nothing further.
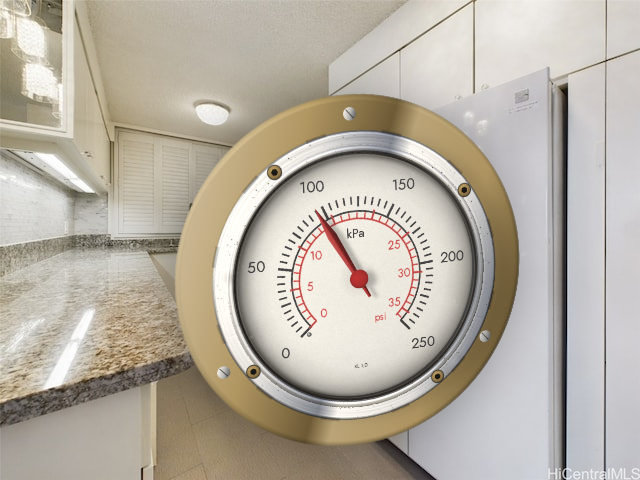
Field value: 95 kPa
